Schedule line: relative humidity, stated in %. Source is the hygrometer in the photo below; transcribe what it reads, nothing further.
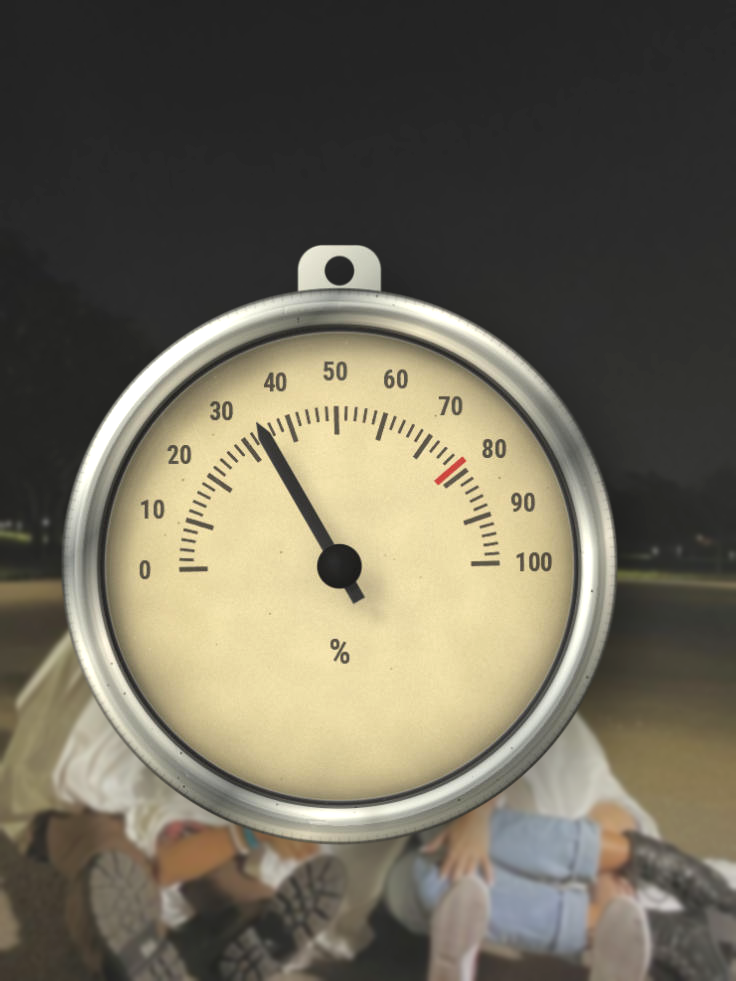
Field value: 34 %
